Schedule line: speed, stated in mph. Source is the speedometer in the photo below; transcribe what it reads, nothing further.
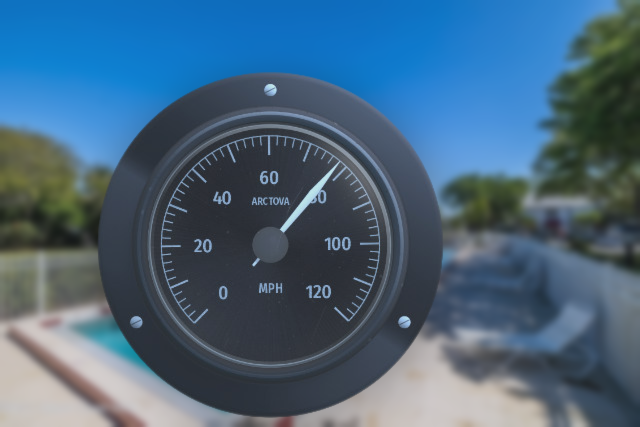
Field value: 78 mph
